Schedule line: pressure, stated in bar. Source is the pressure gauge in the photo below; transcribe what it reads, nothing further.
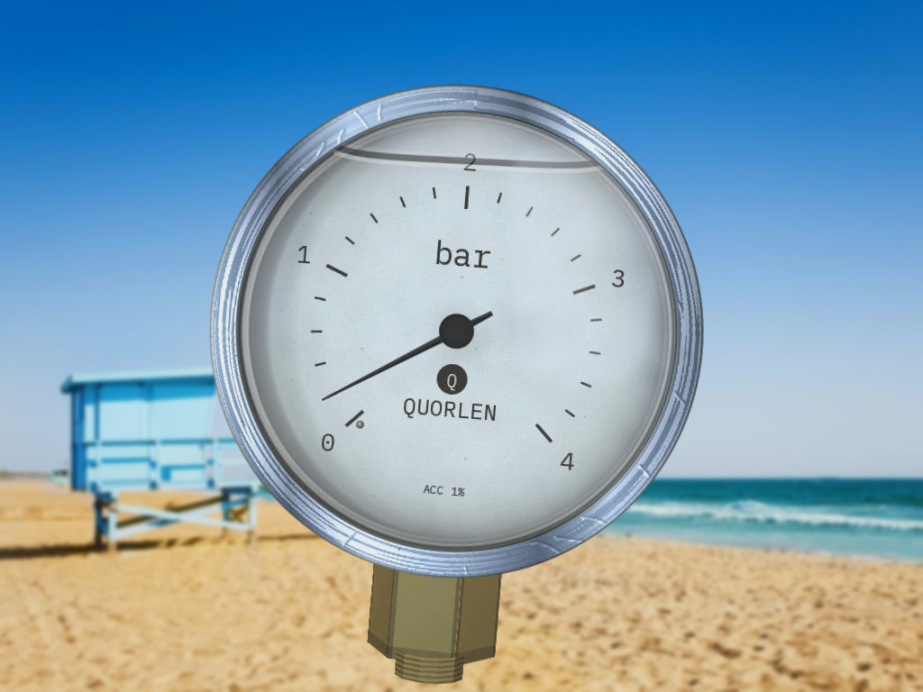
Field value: 0.2 bar
